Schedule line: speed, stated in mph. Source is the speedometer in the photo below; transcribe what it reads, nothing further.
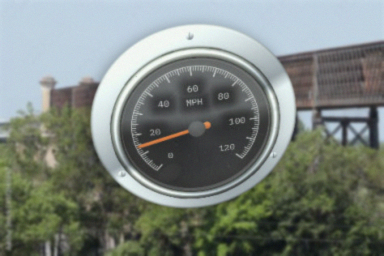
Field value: 15 mph
